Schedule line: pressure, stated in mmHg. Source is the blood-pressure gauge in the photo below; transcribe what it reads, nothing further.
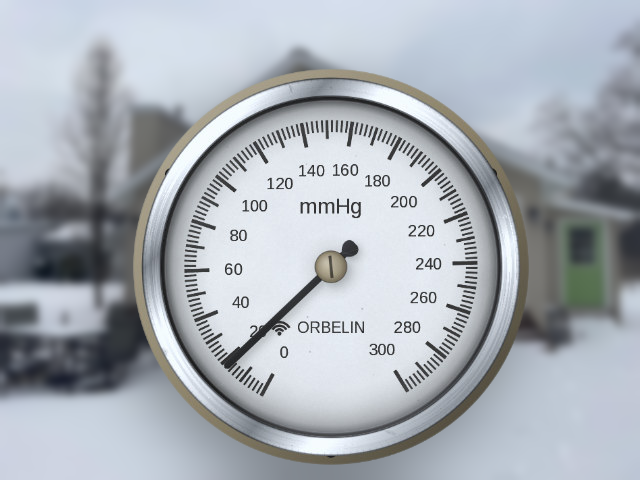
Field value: 18 mmHg
